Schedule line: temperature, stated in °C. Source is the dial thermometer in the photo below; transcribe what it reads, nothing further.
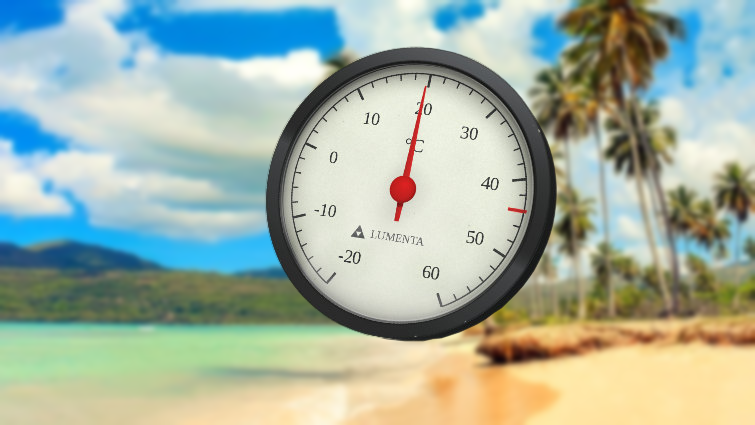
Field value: 20 °C
